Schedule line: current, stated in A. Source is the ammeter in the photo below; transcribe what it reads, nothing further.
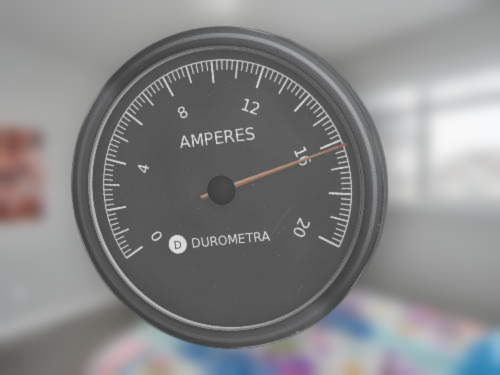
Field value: 16.2 A
